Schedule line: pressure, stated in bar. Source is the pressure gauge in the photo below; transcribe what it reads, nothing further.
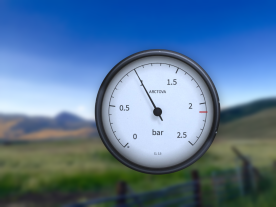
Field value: 1 bar
